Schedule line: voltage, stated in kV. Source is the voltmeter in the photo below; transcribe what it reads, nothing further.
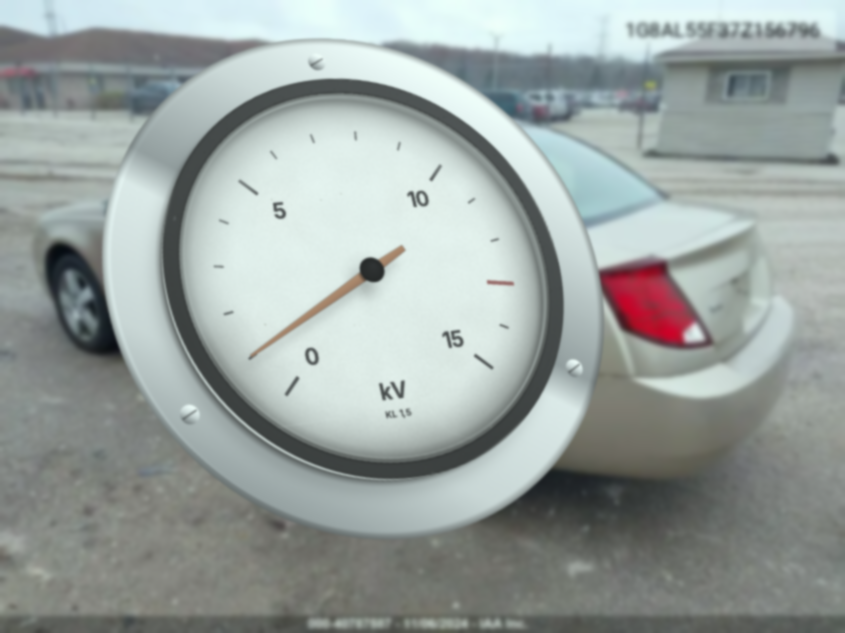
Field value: 1 kV
